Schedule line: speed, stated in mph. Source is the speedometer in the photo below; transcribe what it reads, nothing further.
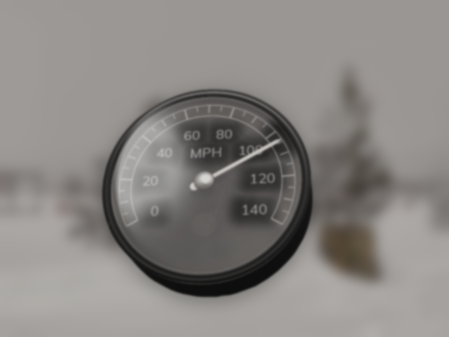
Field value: 105 mph
